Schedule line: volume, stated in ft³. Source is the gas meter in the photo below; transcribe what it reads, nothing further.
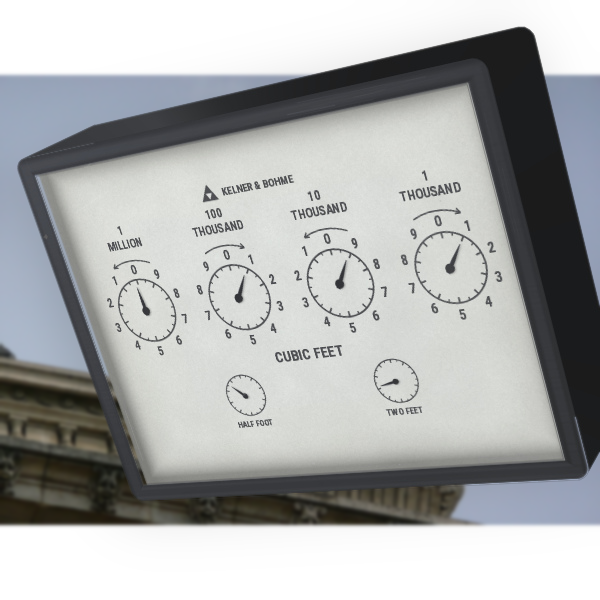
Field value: 9100 ft³
